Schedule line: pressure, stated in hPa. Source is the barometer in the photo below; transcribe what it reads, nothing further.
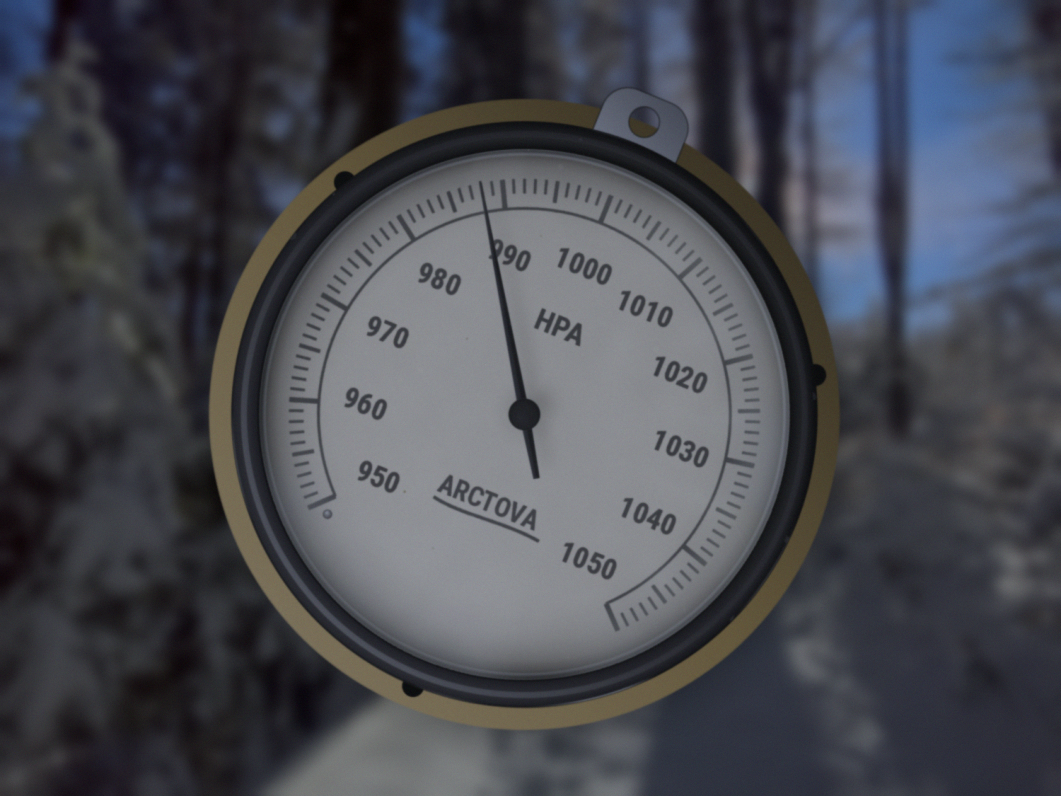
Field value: 988 hPa
